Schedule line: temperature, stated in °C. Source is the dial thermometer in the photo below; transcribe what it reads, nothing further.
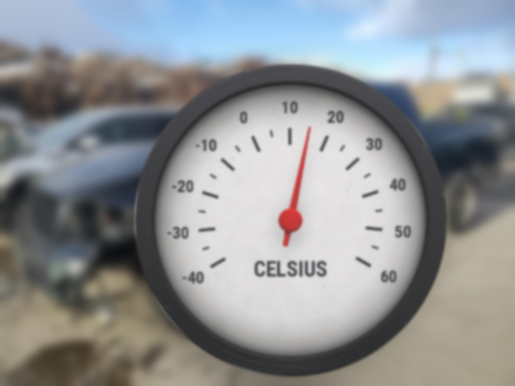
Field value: 15 °C
